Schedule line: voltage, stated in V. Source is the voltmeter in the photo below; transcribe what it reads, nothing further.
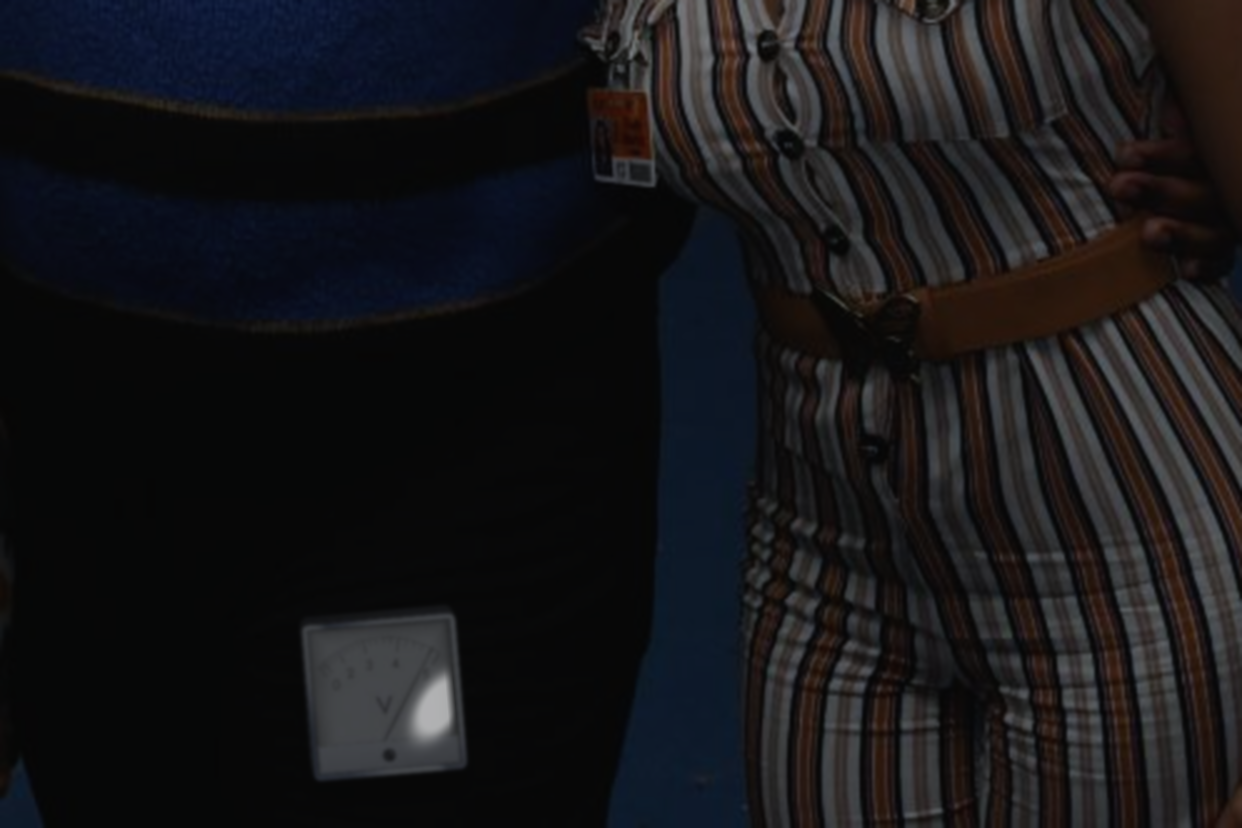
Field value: 4.8 V
